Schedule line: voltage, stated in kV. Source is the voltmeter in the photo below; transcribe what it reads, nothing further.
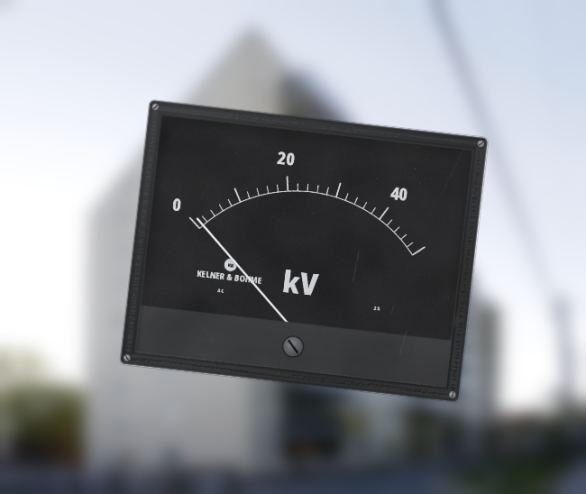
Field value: 1 kV
